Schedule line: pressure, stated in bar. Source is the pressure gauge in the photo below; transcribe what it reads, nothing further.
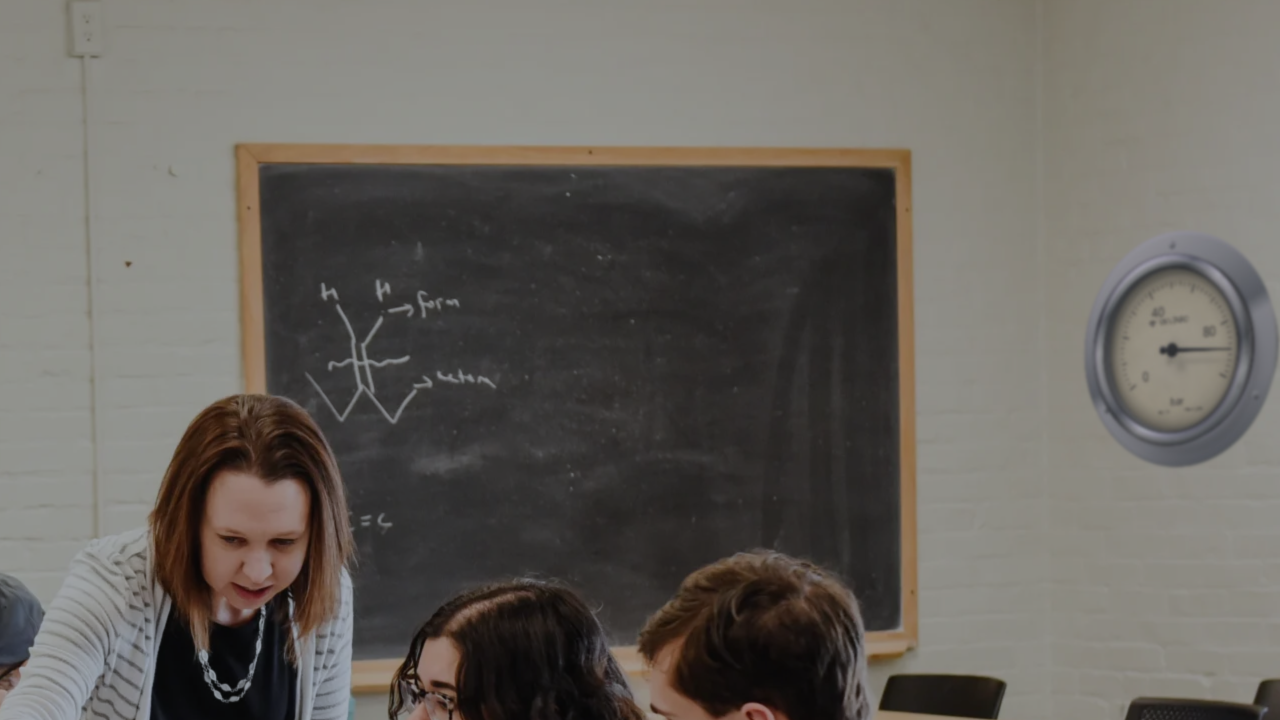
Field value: 90 bar
